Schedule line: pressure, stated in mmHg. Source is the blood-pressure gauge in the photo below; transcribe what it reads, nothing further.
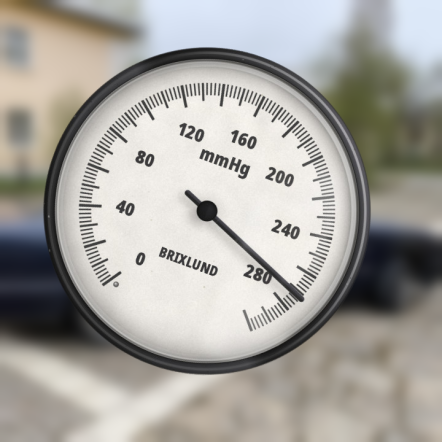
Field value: 272 mmHg
